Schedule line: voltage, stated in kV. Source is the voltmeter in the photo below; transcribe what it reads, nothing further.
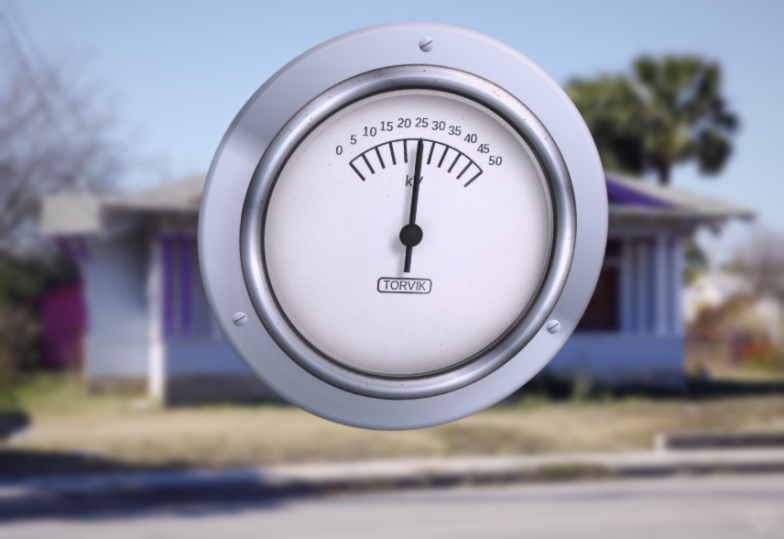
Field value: 25 kV
